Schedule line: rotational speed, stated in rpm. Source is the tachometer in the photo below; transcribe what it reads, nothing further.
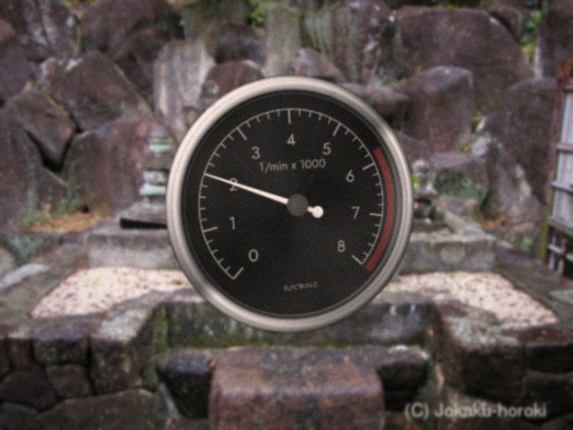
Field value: 2000 rpm
